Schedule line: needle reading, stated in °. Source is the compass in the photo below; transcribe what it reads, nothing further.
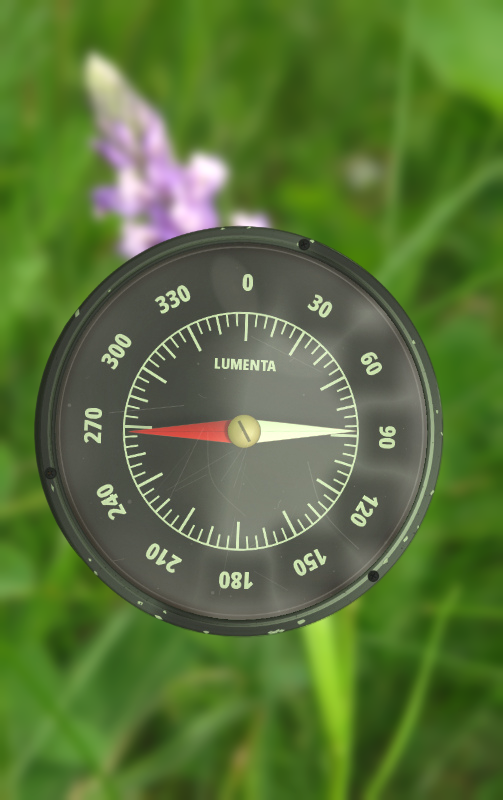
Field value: 267.5 °
